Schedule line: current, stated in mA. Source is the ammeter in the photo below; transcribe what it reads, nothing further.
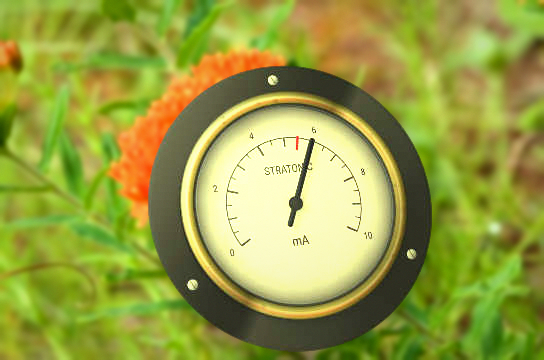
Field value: 6 mA
